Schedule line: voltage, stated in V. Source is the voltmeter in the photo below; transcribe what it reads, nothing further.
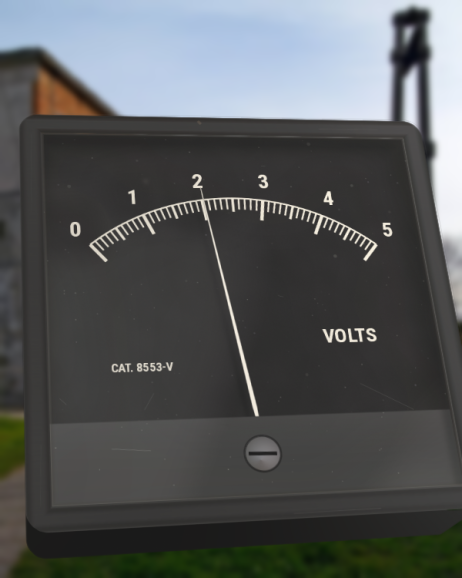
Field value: 2 V
